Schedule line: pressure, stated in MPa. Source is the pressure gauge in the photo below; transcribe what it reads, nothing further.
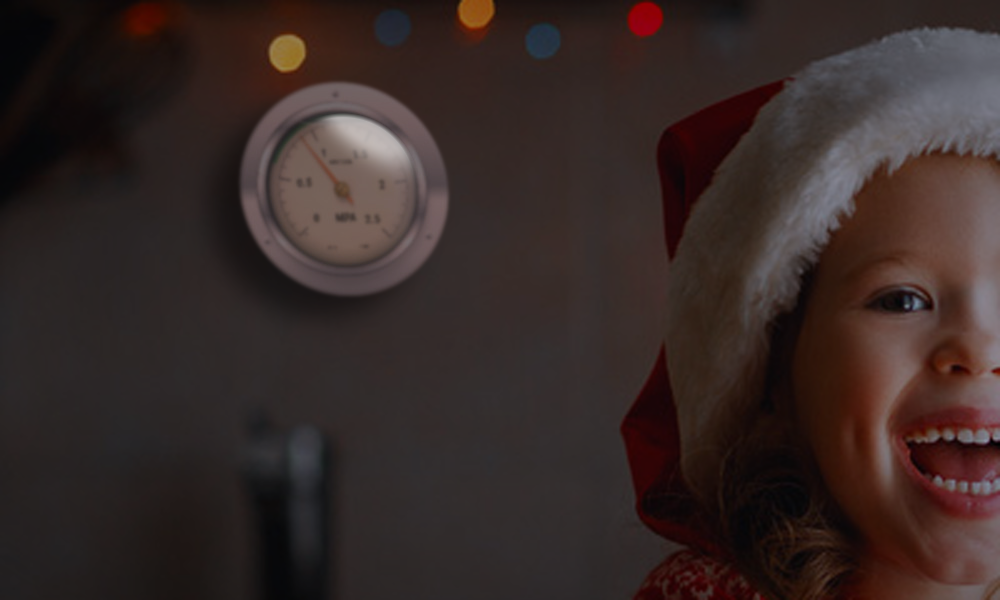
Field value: 0.9 MPa
